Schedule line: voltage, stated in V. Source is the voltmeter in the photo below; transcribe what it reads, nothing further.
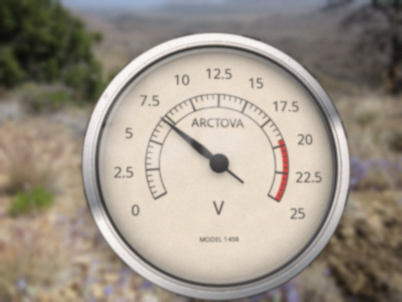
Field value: 7 V
